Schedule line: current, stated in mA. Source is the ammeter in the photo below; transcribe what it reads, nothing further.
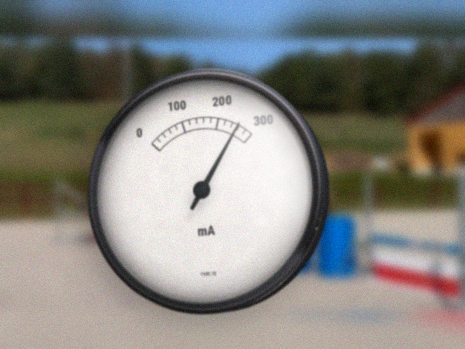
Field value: 260 mA
